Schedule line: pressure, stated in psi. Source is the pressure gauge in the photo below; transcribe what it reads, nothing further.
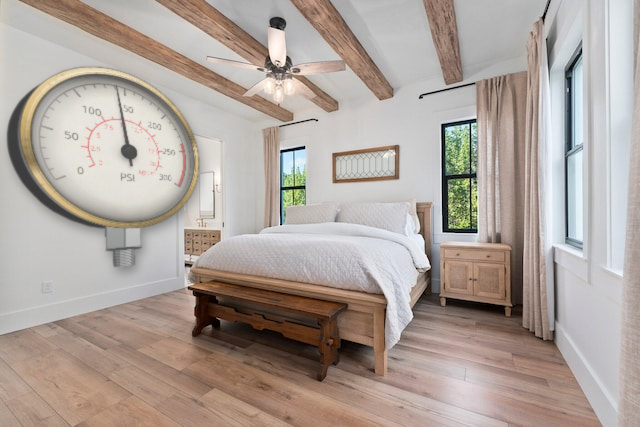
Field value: 140 psi
